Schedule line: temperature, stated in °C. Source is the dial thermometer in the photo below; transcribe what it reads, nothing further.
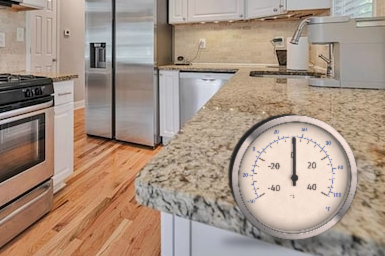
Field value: 0 °C
